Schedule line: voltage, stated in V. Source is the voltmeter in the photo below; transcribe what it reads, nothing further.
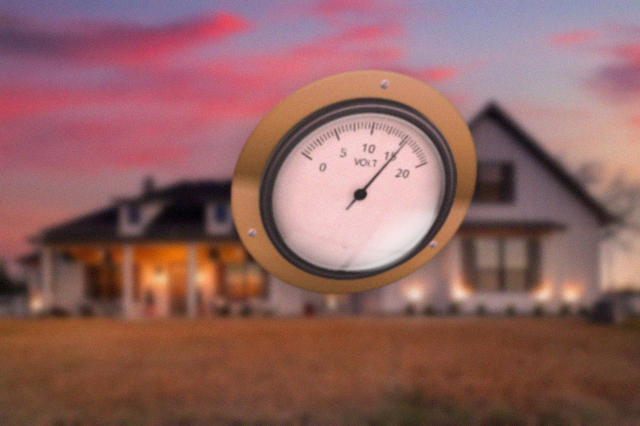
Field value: 15 V
